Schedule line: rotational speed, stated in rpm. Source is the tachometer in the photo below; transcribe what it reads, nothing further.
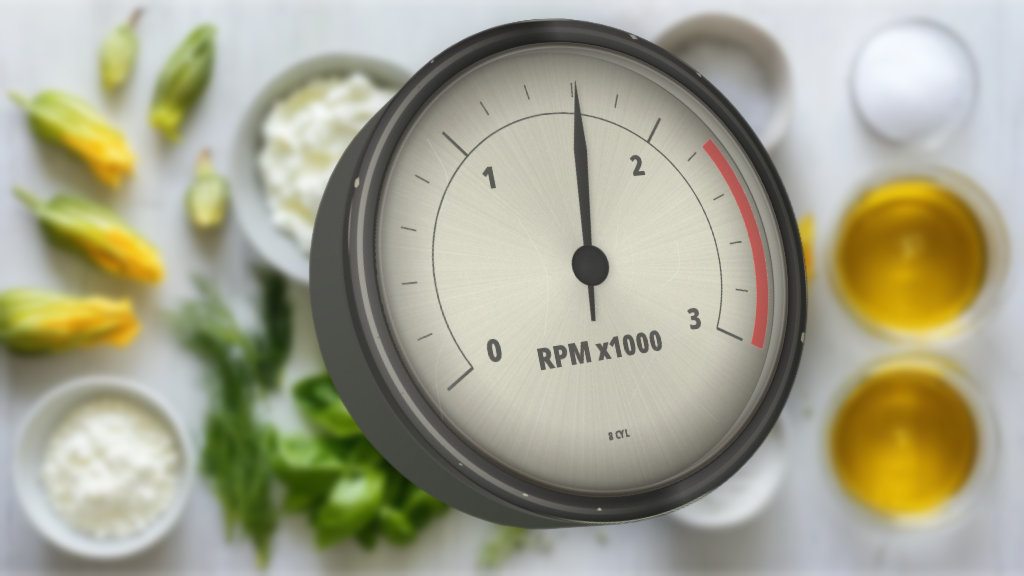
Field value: 1600 rpm
